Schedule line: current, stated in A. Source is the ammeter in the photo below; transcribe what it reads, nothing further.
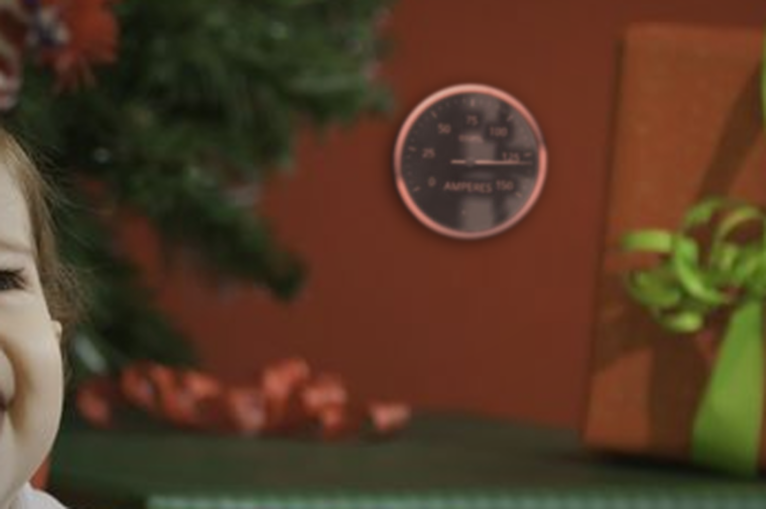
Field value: 130 A
